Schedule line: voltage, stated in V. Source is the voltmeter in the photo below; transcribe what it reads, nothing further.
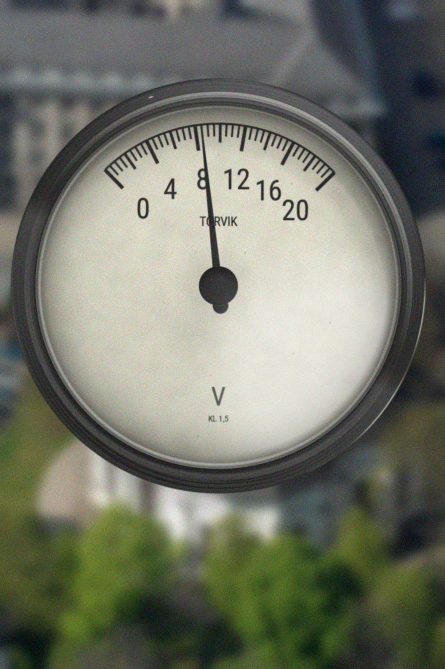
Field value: 8.5 V
